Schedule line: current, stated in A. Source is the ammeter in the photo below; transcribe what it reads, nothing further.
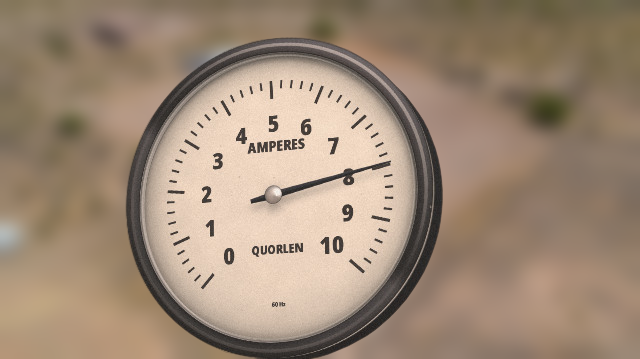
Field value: 8 A
